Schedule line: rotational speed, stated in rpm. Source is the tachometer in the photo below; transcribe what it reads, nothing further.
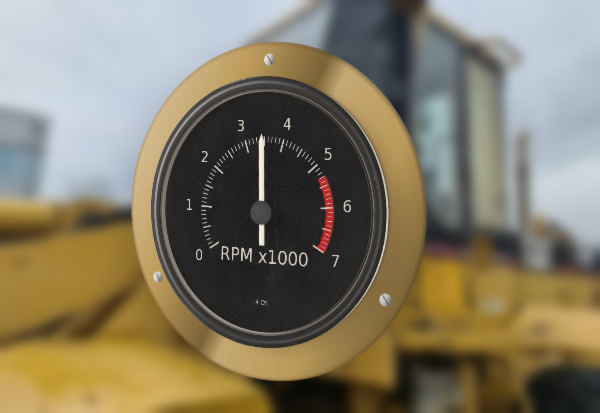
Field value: 3500 rpm
